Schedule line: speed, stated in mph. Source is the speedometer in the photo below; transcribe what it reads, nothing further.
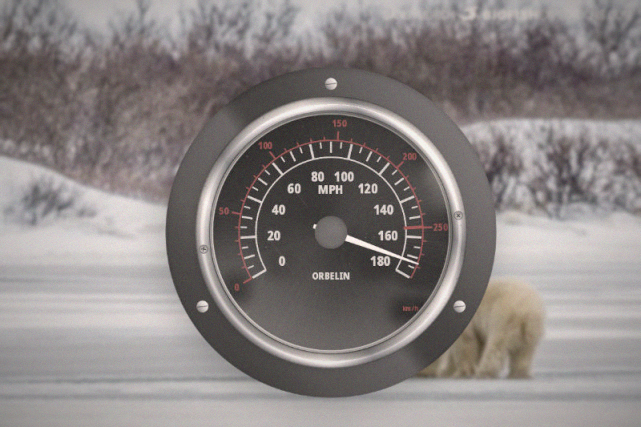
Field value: 172.5 mph
